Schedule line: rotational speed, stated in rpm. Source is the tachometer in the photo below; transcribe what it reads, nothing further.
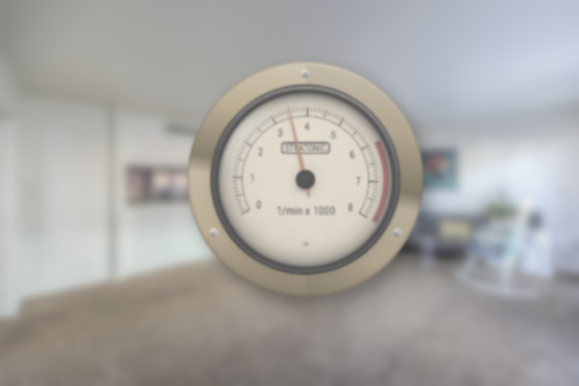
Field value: 3500 rpm
